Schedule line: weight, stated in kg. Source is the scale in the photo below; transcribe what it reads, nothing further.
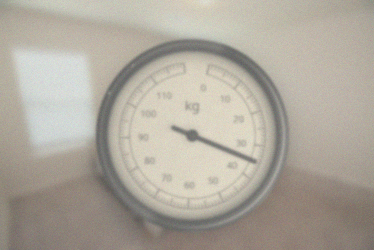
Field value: 35 kg
